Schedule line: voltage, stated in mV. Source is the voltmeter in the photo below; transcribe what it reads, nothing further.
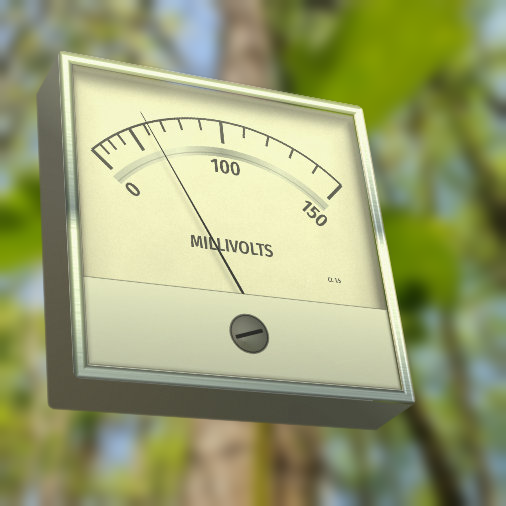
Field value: 60 mV
